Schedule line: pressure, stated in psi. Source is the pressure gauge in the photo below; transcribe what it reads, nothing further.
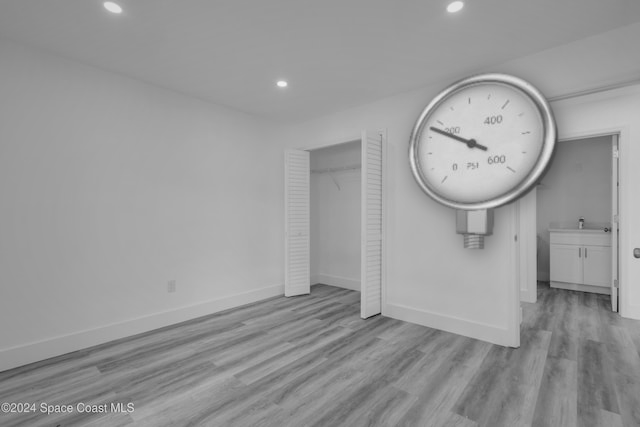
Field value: 175 psi
